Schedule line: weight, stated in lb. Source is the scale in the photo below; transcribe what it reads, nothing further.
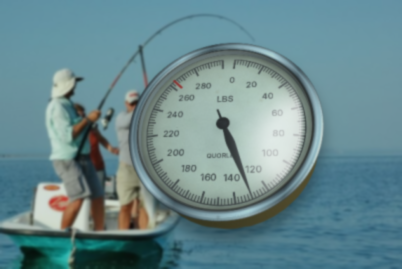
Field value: 130 lb
